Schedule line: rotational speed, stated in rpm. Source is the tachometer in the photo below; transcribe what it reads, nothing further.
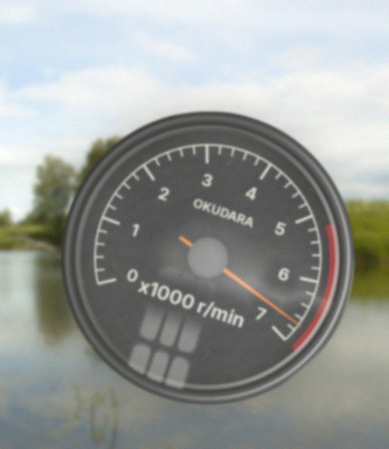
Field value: 6700 rpm
